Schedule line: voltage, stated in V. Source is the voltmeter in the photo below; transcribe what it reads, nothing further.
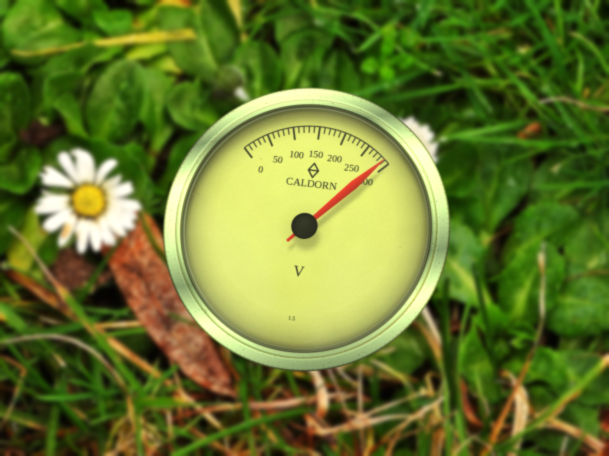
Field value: 290 V
